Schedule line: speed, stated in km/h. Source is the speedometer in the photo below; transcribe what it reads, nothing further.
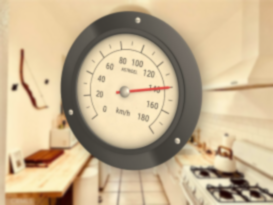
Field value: 140 km/h
